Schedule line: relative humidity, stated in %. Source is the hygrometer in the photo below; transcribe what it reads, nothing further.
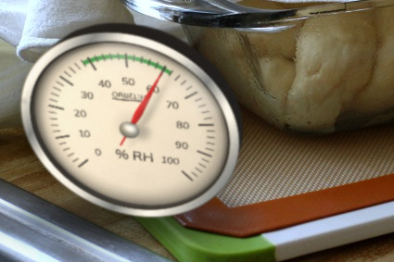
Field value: 60 %
